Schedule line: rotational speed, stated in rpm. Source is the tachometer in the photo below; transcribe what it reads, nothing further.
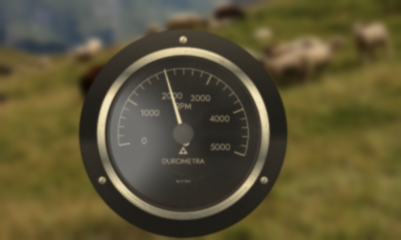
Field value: 2000 rpm
